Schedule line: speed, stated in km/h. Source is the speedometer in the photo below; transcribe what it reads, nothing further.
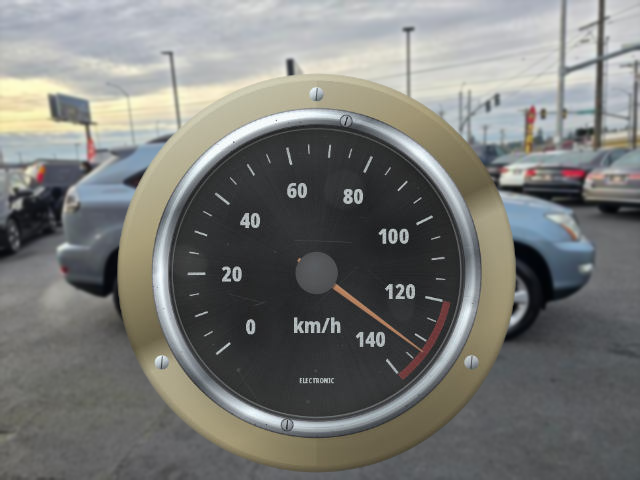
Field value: 132.5 km/h
